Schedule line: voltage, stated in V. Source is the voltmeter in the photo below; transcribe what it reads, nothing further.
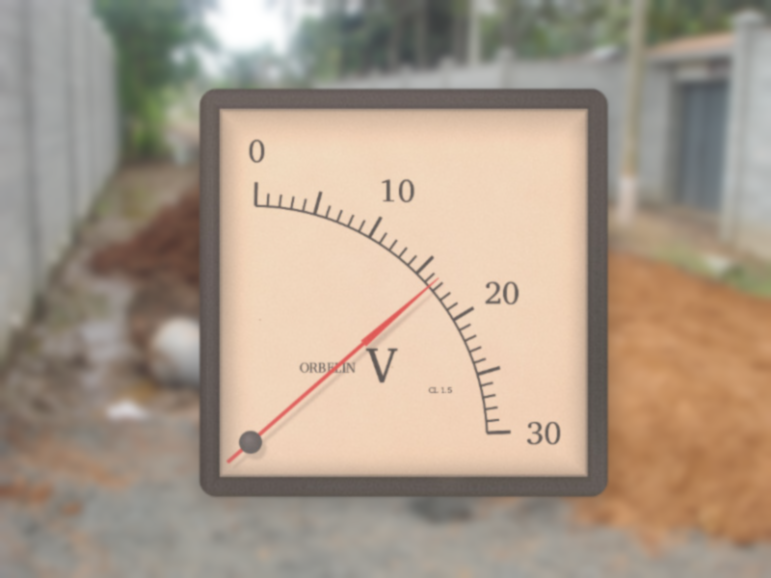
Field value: 16.5 V
